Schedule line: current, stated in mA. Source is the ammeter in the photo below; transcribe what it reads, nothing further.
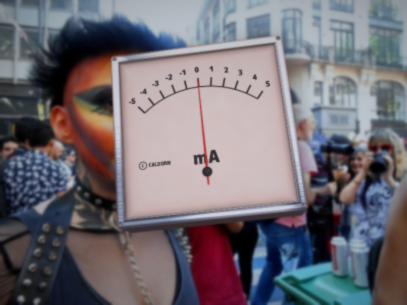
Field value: 0 mA
